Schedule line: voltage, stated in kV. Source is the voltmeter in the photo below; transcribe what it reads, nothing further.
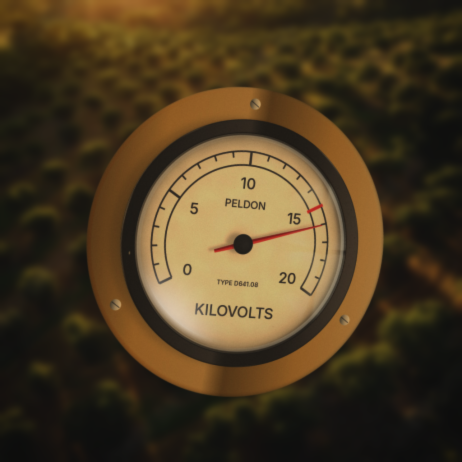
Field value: 16 kV
